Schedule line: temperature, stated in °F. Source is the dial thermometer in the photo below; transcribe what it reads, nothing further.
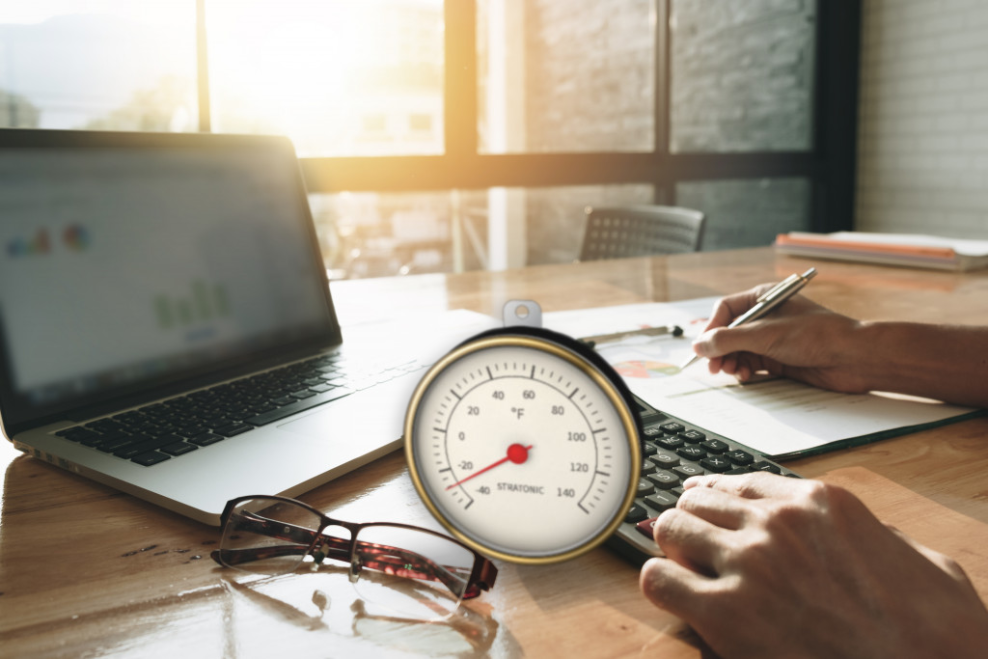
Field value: -28 °F
